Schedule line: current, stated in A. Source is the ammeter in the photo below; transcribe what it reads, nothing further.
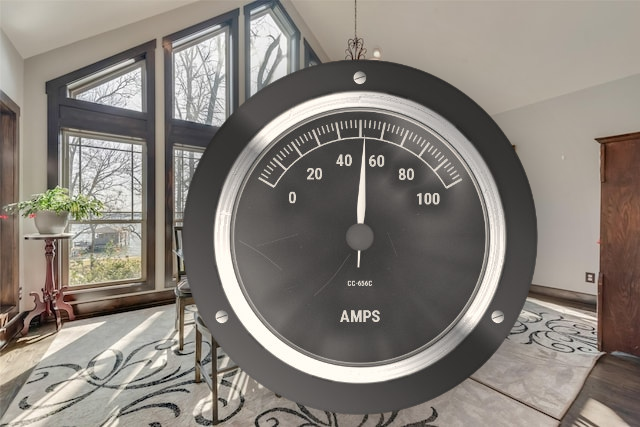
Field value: 52 A
